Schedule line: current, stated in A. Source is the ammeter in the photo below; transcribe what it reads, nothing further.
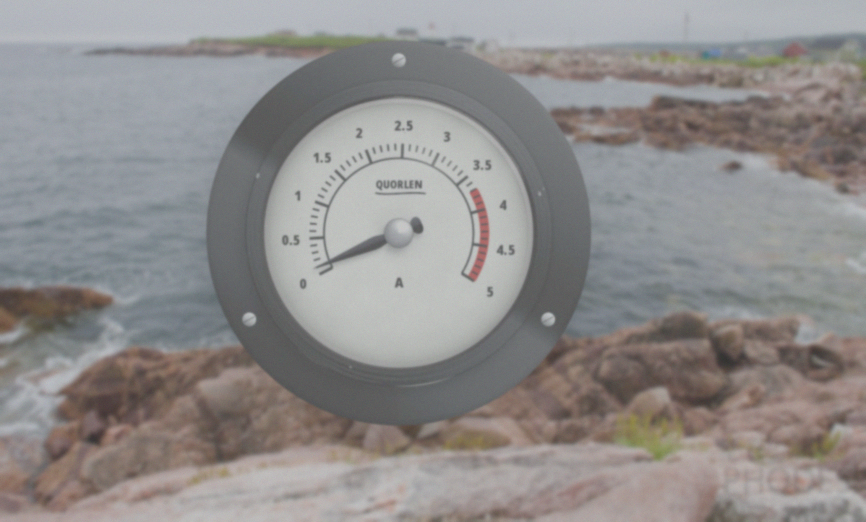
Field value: 0.1 A
